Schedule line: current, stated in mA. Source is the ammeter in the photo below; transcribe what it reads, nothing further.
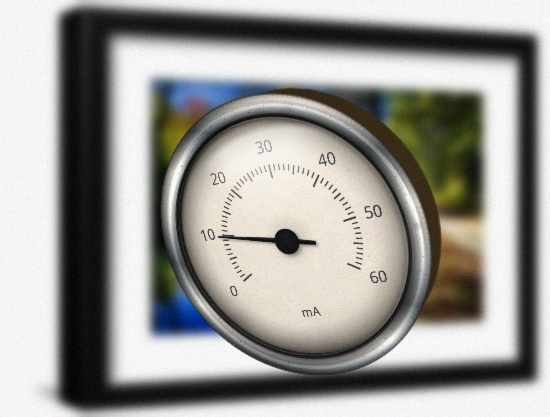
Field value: 10 mA
